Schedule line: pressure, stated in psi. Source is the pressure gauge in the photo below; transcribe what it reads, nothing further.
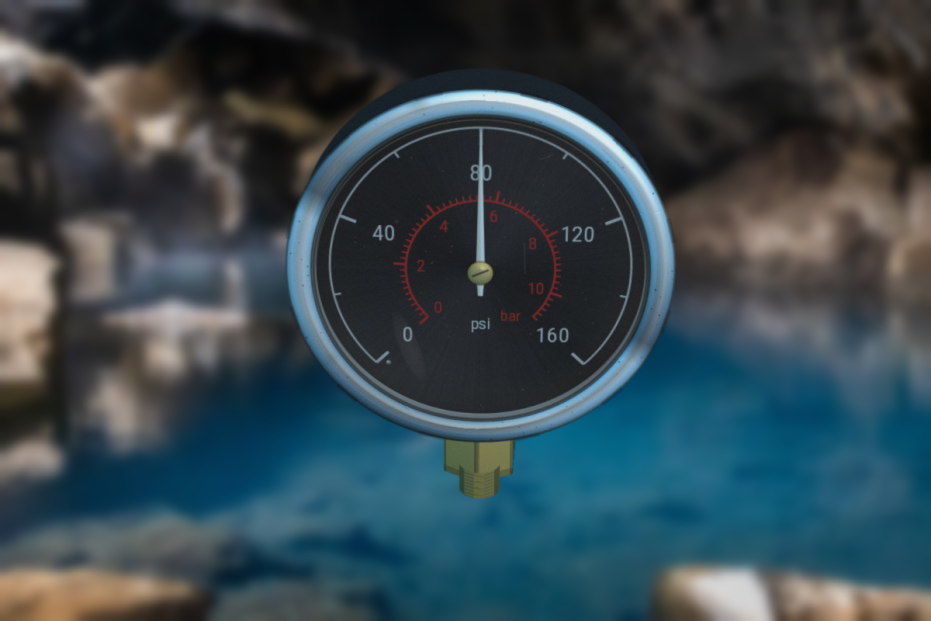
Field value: 80 psi
